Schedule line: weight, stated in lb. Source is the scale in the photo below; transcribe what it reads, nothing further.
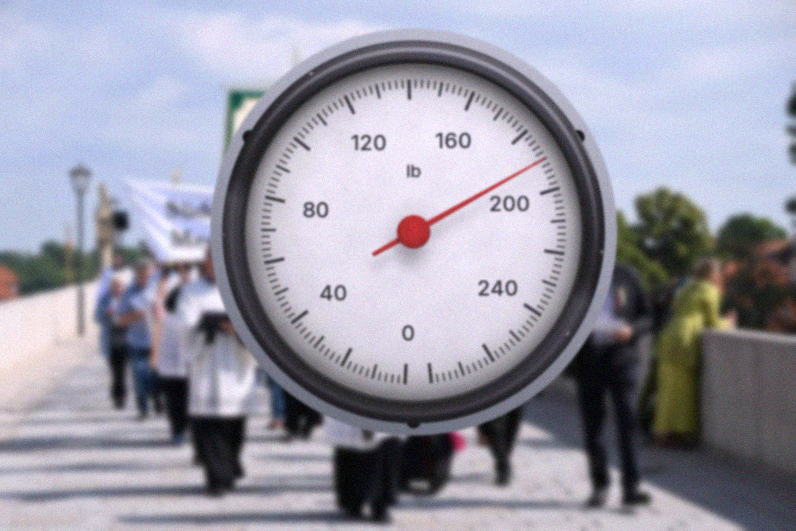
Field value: 190 lb
